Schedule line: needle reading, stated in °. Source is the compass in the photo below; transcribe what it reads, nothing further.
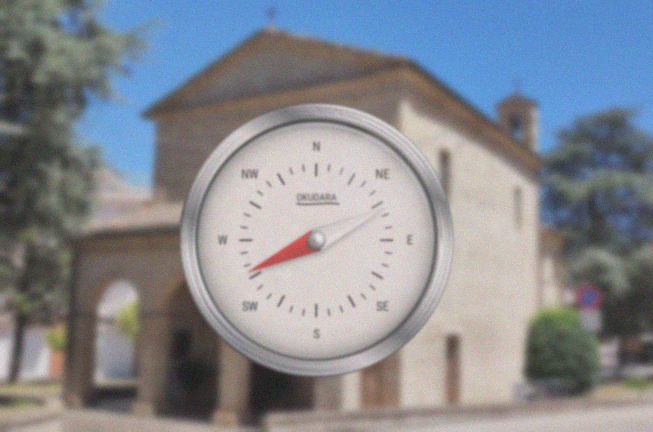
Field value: 245 °
